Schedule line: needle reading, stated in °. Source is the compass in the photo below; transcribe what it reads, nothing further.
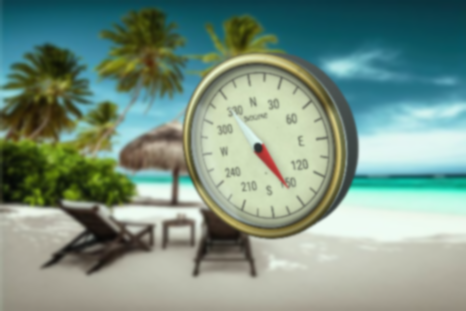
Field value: 150 °
